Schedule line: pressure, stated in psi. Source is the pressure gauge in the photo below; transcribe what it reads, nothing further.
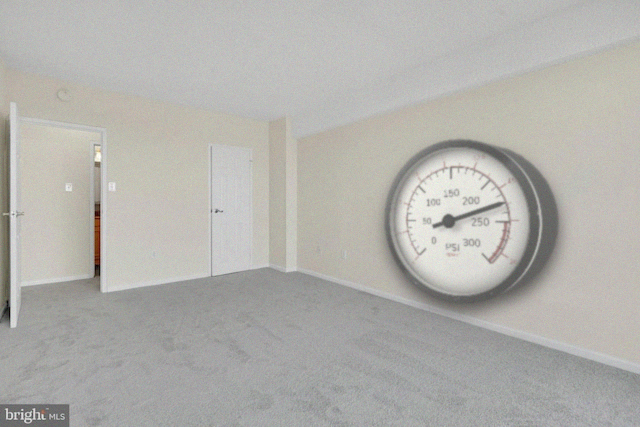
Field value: 230 psi
